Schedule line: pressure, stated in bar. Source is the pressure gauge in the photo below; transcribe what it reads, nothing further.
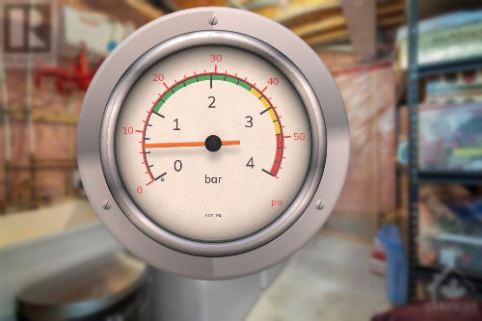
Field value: 0.5 bar
